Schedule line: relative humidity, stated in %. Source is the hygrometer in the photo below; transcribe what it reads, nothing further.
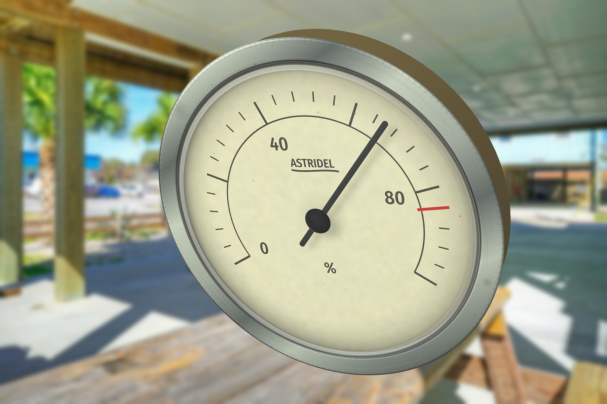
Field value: 66 %
